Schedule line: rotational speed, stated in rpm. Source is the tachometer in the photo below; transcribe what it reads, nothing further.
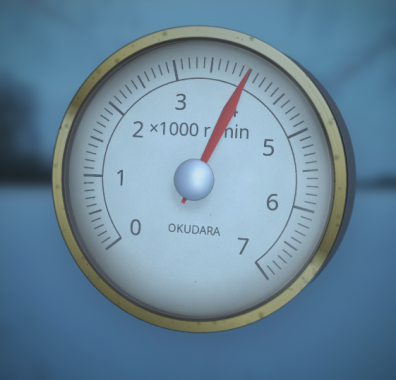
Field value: 4000 rpm
